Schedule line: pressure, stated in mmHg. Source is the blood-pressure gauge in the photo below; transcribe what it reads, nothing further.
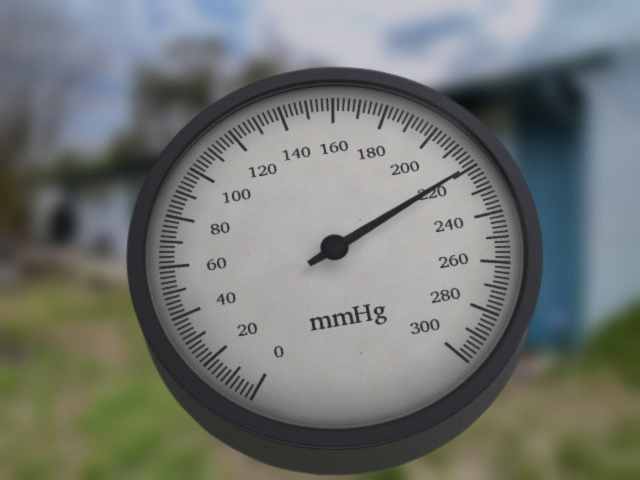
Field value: 220 mmHg
